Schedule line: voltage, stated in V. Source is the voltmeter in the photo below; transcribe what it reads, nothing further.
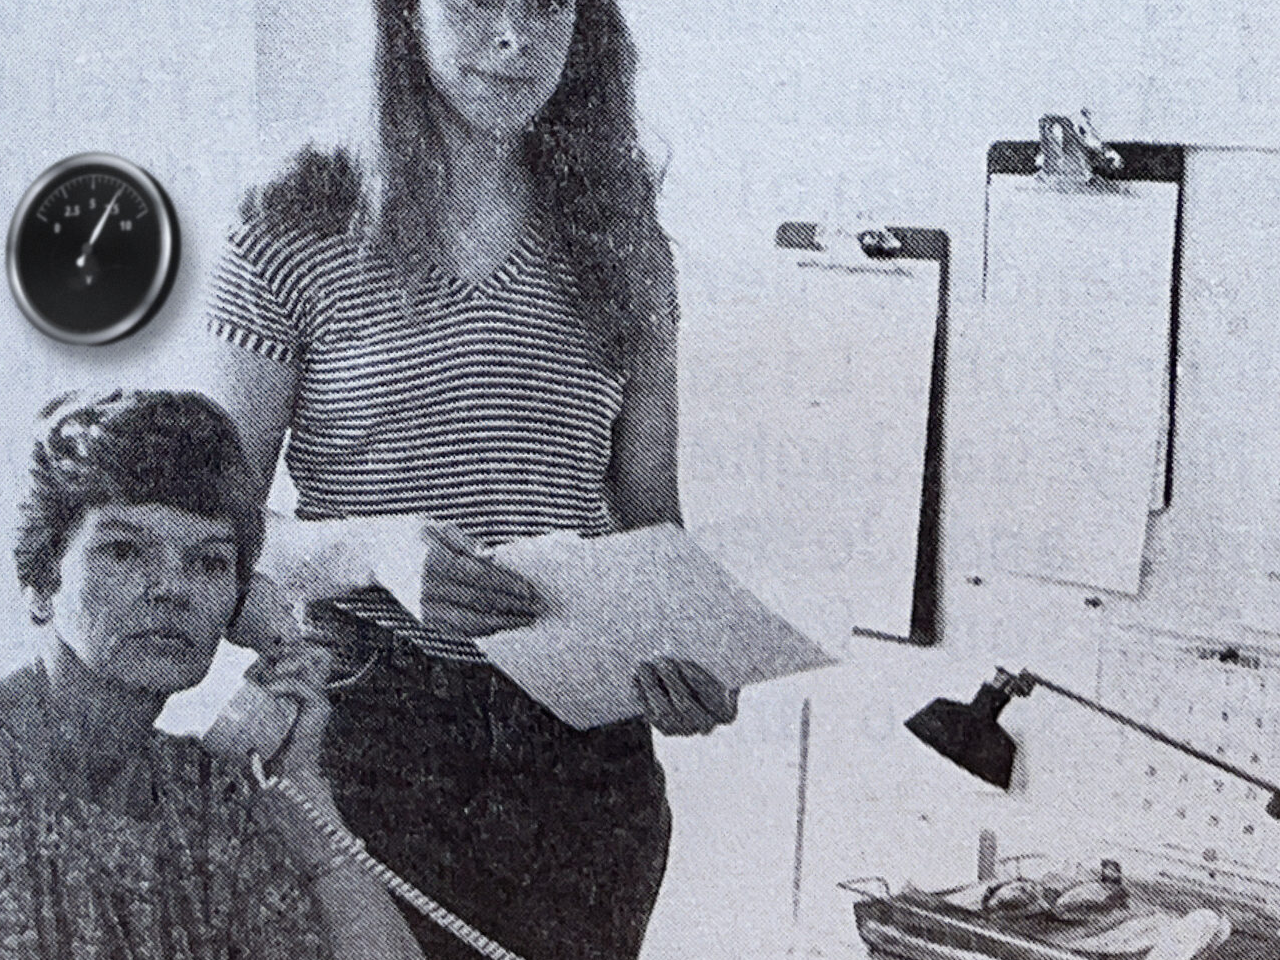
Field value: 7.5 V
